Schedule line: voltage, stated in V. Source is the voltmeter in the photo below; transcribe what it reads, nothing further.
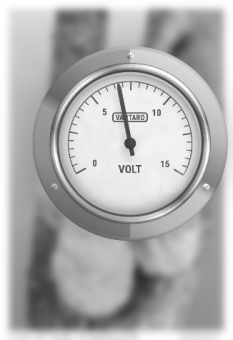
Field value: 6.75 V
